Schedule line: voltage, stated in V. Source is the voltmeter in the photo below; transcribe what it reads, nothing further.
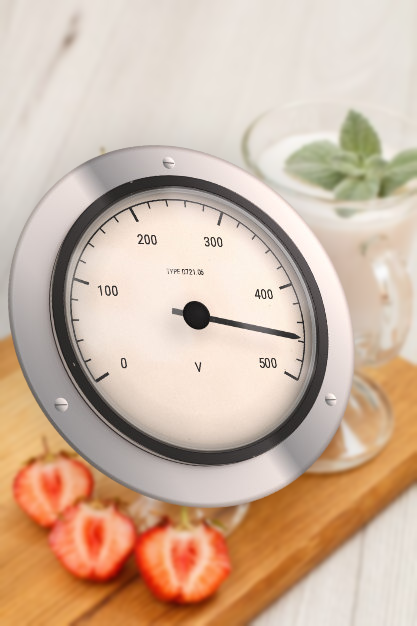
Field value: 460 V
